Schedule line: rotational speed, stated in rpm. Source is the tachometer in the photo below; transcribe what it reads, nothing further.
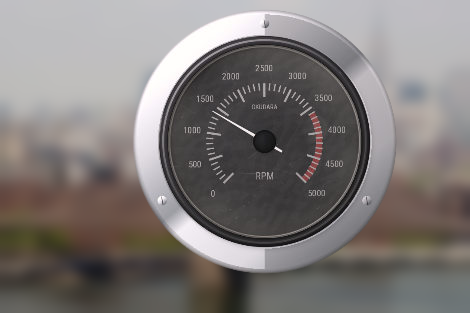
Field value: 1400 rpm
